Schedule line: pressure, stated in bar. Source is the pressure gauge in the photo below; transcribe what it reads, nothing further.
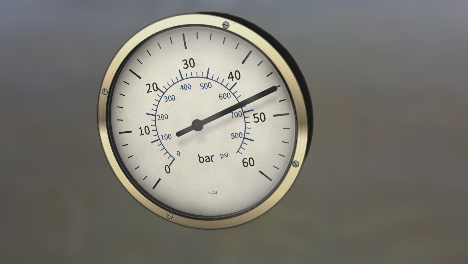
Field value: 46 bar
